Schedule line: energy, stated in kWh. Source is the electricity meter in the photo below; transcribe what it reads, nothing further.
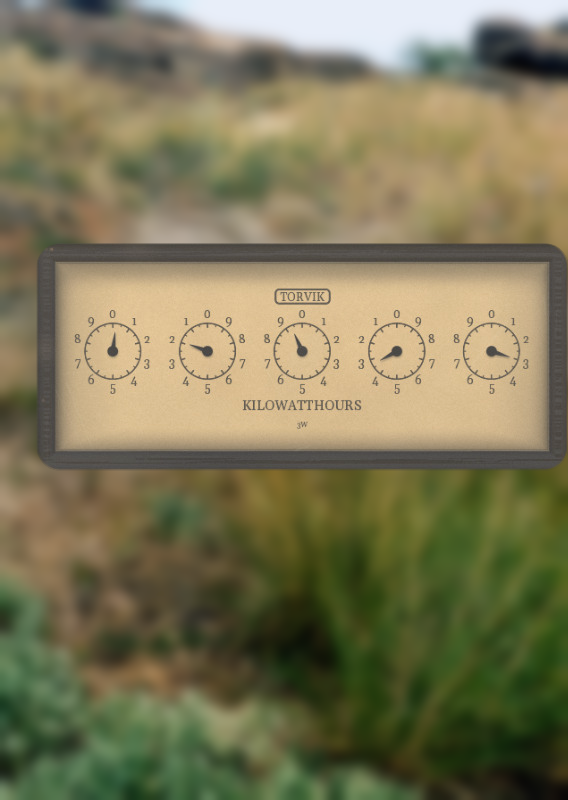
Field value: 1933 kWh
